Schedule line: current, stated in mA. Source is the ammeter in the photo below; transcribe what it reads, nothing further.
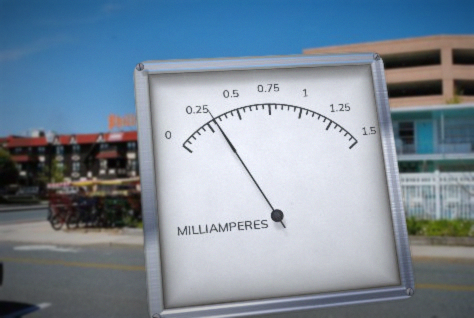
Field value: 0.3 mA
